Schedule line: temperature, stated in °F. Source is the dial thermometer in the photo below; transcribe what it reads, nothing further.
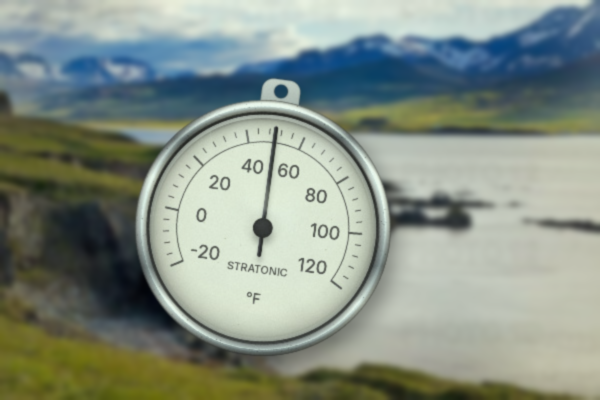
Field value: 50 °F
